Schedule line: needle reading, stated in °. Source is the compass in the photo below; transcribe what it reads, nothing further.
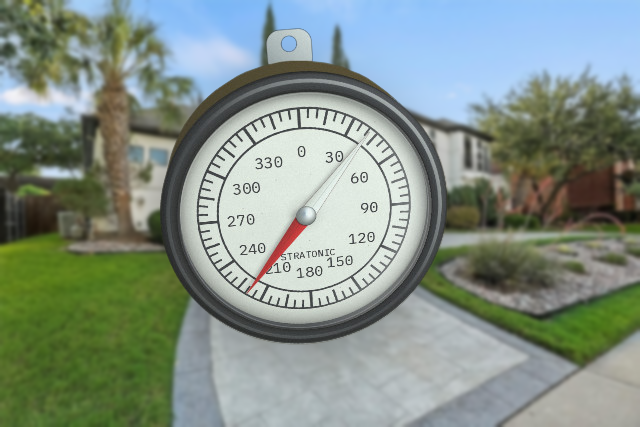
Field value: 220 °
